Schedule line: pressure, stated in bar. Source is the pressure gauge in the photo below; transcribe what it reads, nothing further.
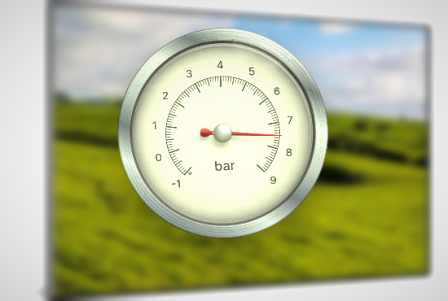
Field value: 7.5 bar
